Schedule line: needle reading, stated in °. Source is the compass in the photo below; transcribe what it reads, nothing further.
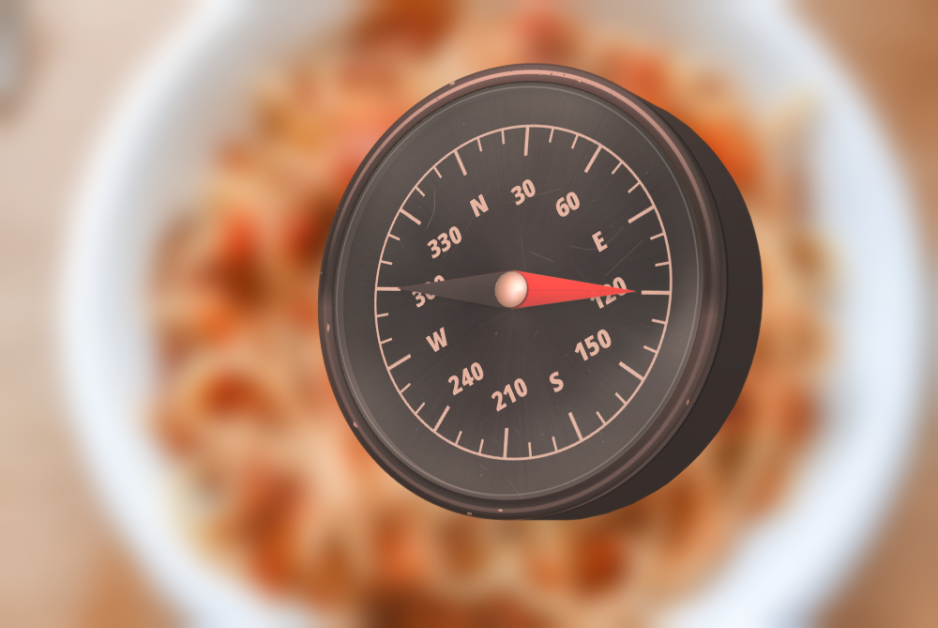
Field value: 120 °
